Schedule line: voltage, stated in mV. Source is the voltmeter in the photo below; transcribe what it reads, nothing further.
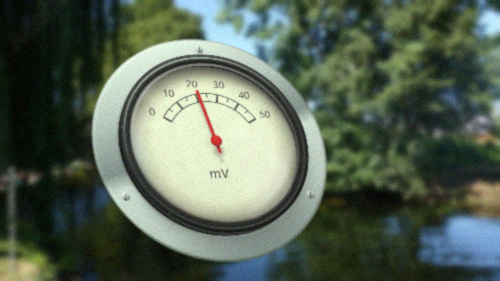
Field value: 20 mV
